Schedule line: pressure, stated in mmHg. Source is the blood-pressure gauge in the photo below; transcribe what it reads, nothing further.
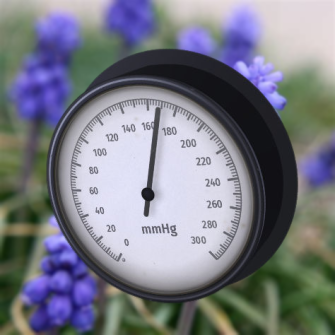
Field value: 170 mmHg
